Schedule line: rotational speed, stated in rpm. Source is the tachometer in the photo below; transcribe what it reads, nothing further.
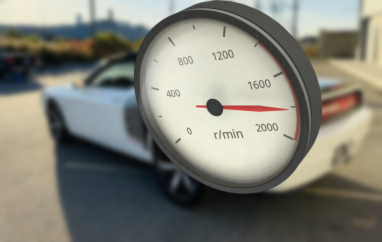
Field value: 1800 rpm
